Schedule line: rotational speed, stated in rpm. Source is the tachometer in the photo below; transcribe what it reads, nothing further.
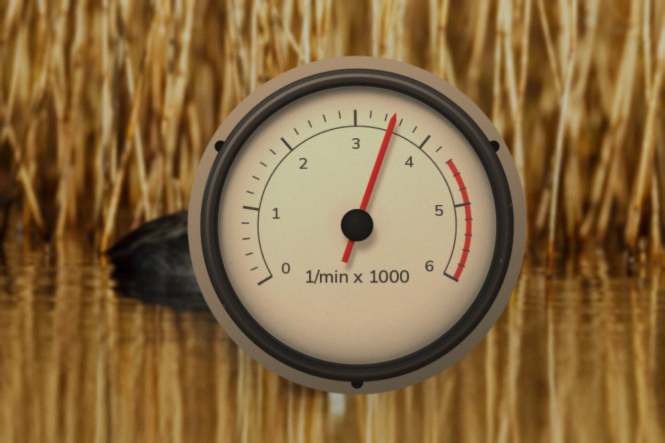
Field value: 3500 rpm
